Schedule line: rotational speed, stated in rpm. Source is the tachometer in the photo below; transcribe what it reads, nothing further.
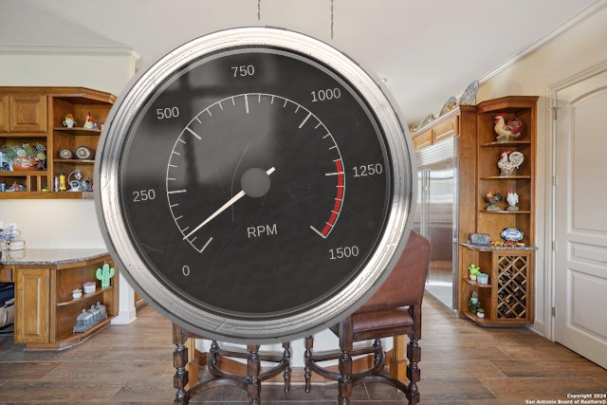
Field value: 75 rpm
